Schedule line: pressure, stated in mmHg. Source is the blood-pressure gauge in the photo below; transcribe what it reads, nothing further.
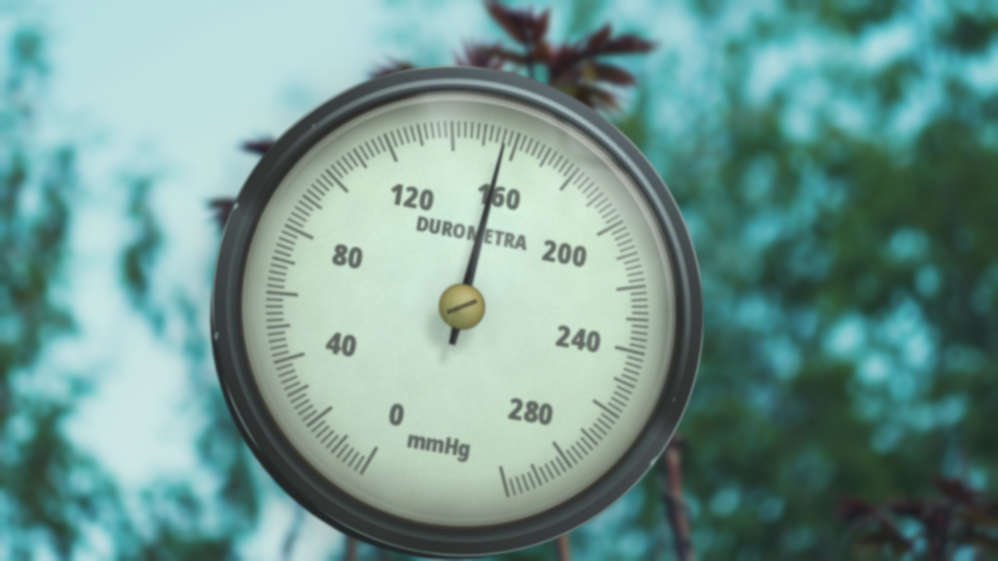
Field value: 156 mmHg
